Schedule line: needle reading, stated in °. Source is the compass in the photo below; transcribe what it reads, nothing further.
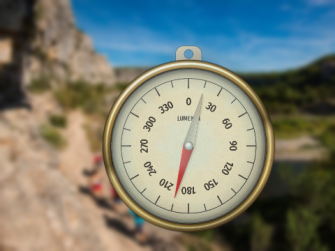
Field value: 195 °
